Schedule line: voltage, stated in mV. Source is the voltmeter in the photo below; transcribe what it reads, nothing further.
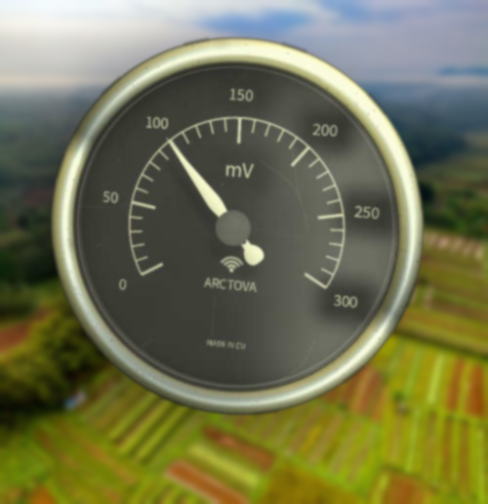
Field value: 100 mV
